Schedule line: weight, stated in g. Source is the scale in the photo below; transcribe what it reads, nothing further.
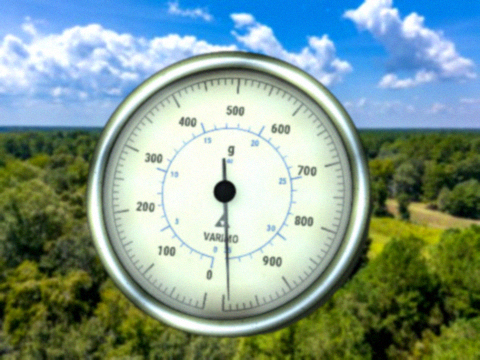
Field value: 990 g
